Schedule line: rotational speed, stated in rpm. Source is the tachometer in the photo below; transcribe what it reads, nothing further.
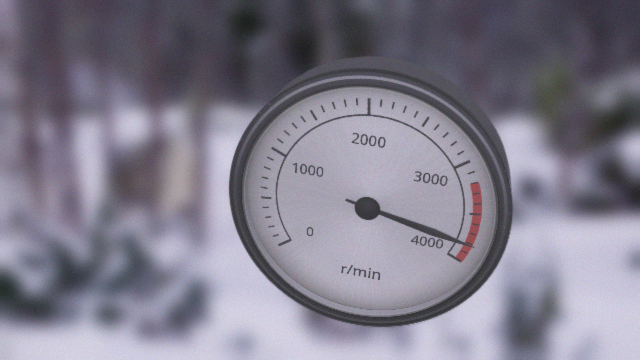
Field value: 3800 rpm
